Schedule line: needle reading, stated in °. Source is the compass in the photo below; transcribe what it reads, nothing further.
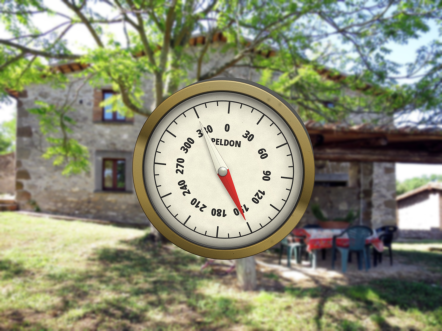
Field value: 150 °
